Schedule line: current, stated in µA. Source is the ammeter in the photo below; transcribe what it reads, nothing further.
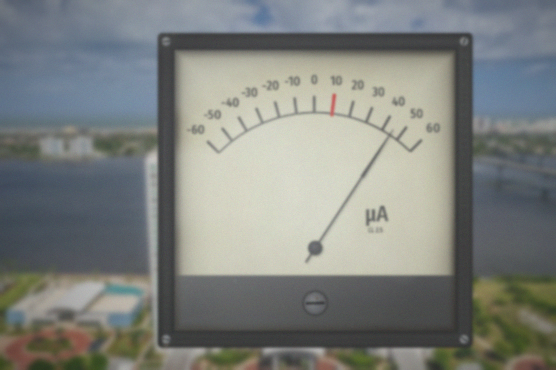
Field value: 45 µA
